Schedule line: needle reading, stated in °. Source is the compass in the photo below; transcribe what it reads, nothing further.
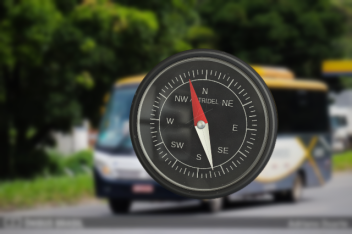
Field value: 340 °
